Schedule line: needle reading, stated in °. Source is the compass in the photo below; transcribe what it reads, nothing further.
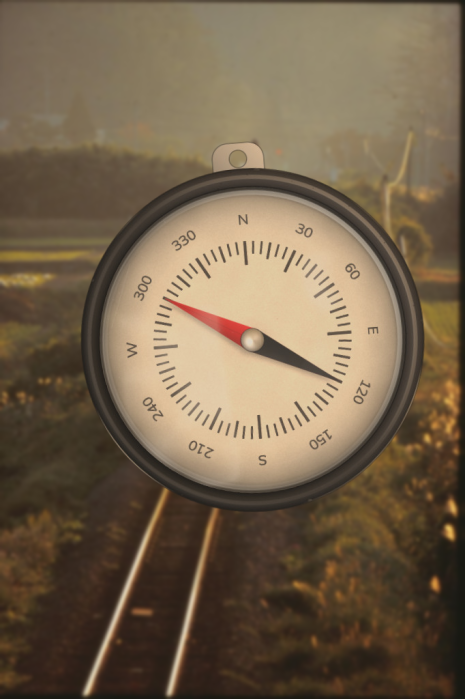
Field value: 300 °
